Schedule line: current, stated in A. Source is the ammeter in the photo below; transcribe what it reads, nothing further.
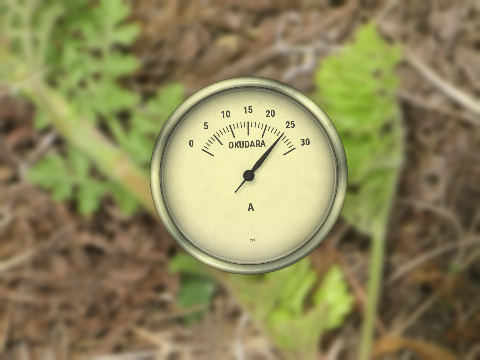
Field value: 25 A
